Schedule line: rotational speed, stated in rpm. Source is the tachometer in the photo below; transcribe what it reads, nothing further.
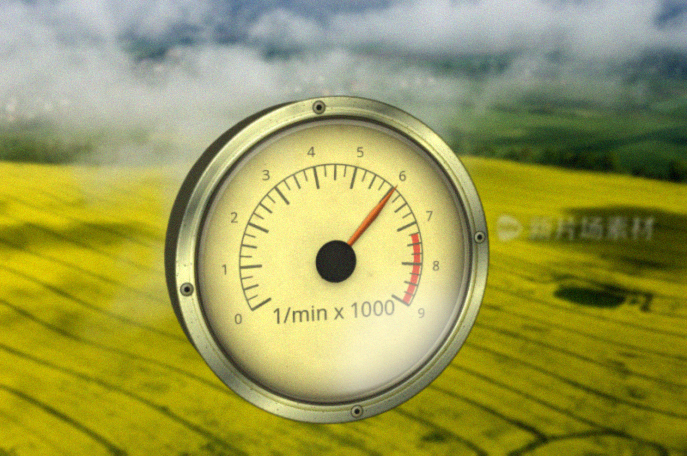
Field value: 6000 rpm
